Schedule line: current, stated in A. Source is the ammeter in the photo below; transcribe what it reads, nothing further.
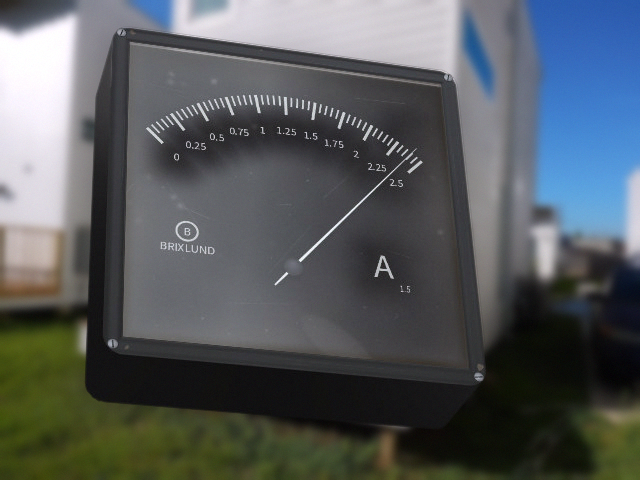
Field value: 2.4 A
